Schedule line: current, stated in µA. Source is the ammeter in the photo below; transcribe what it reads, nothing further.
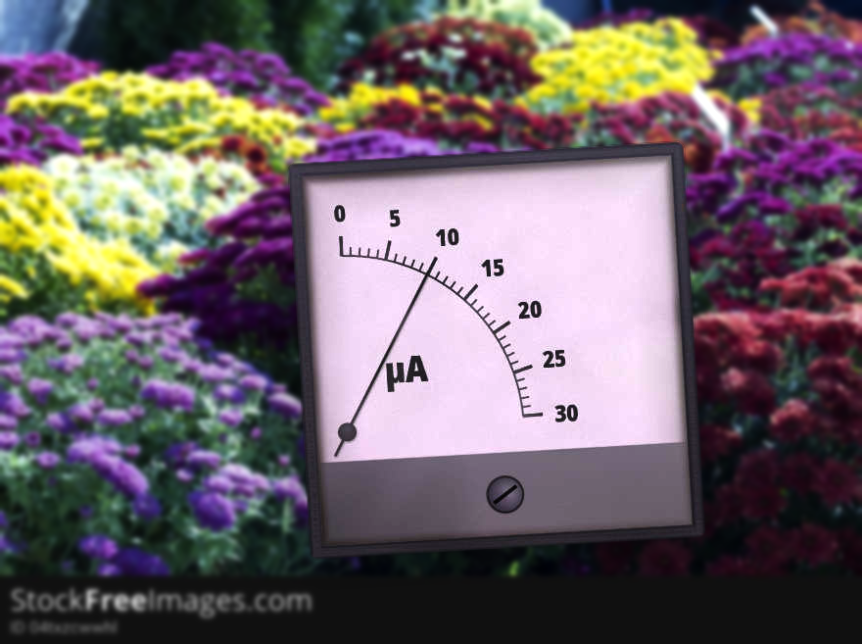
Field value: 10 µA
